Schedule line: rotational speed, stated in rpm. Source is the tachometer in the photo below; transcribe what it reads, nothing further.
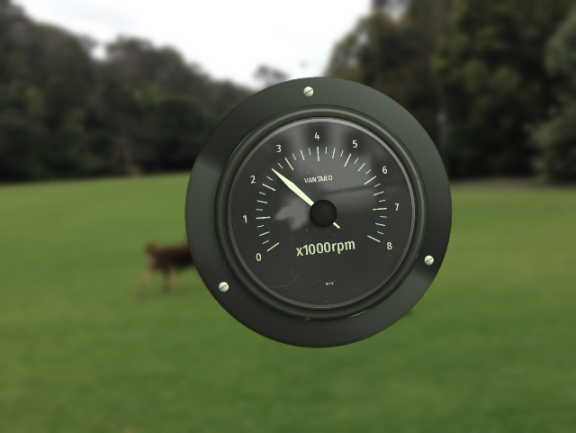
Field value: 2500 rpm
